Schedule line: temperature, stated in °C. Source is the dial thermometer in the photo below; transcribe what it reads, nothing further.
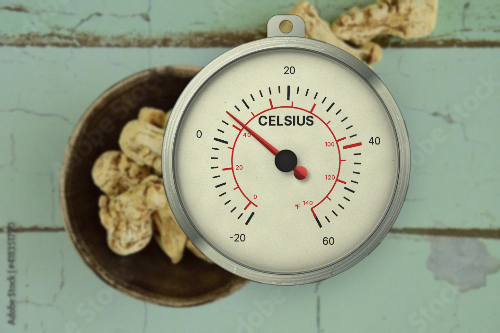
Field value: 6 °C
